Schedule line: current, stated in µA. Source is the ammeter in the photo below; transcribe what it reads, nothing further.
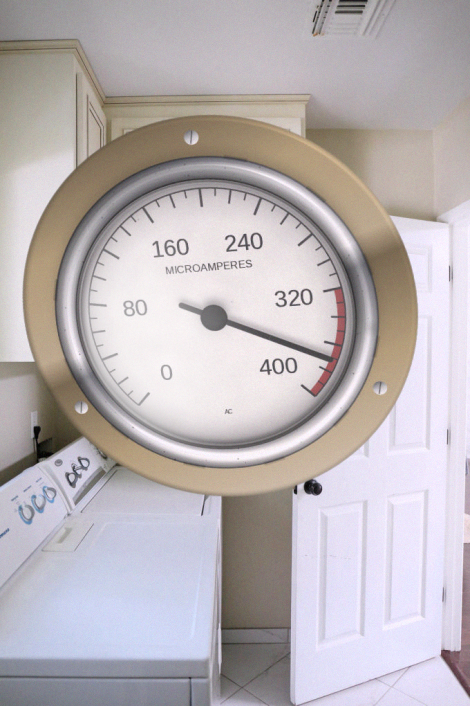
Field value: 370 µA
